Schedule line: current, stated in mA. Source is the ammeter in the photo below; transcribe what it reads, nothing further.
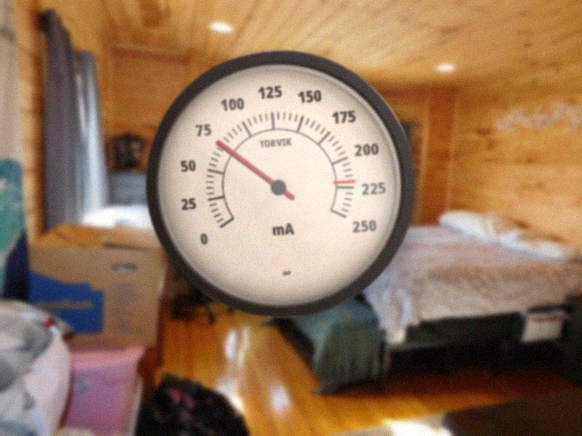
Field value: 75 mA
